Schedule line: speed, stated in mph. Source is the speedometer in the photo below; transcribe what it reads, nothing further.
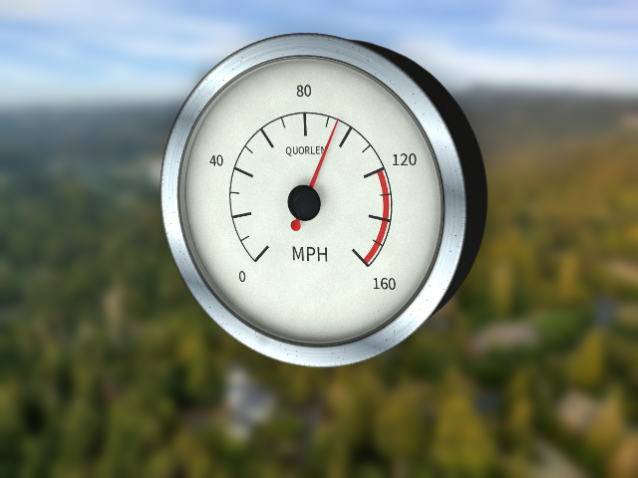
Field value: 95 mph
